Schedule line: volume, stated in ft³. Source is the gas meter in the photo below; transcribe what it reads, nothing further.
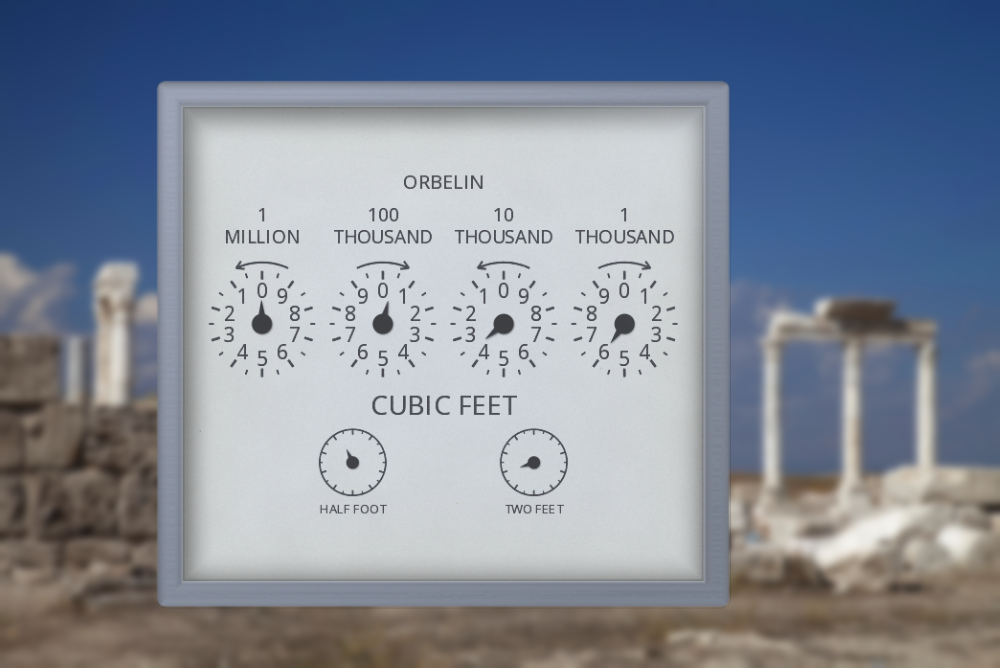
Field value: 3600 ft³
